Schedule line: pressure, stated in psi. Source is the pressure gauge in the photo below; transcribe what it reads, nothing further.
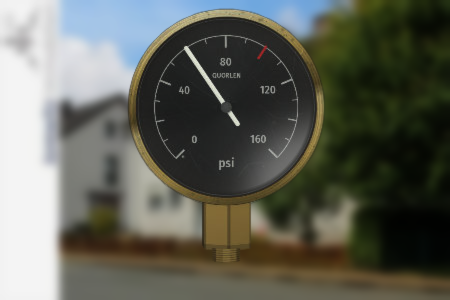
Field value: 60 psi
